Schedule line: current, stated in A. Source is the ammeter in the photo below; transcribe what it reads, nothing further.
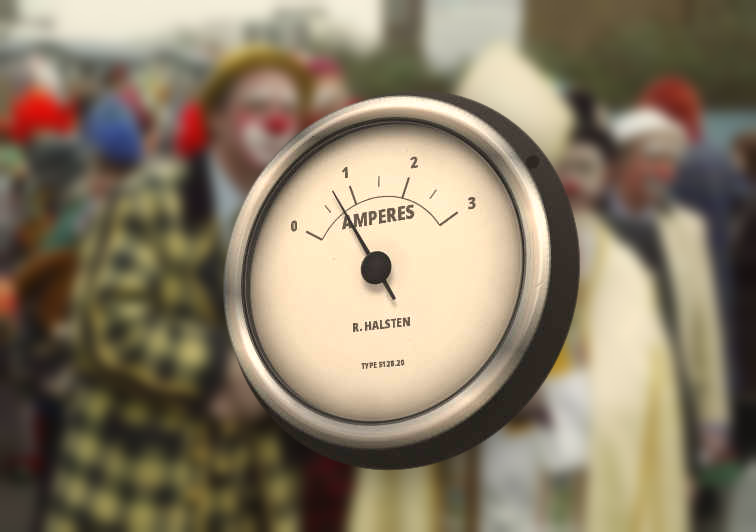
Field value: 0.75 A
